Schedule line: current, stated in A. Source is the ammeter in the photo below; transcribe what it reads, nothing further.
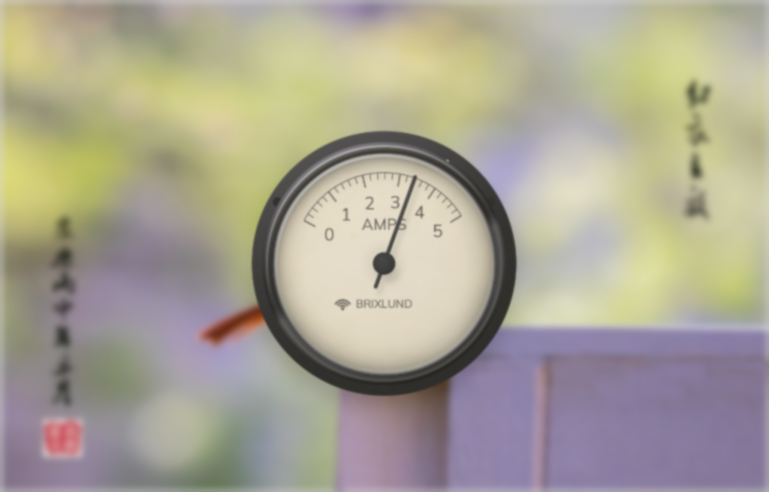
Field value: 3.4 A
